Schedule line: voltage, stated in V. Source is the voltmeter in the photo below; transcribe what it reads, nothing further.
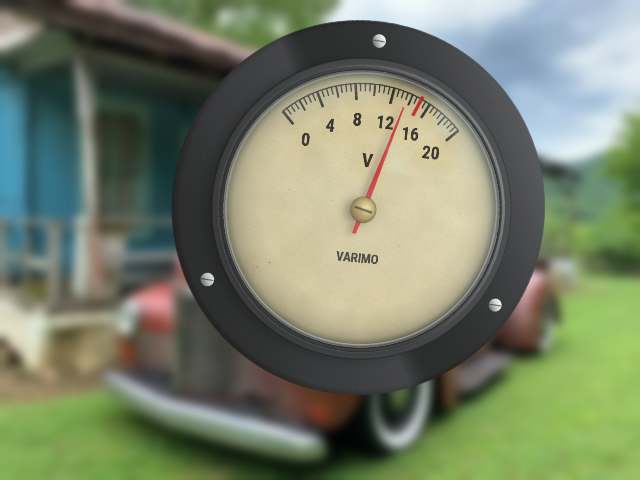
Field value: 13.5 V
